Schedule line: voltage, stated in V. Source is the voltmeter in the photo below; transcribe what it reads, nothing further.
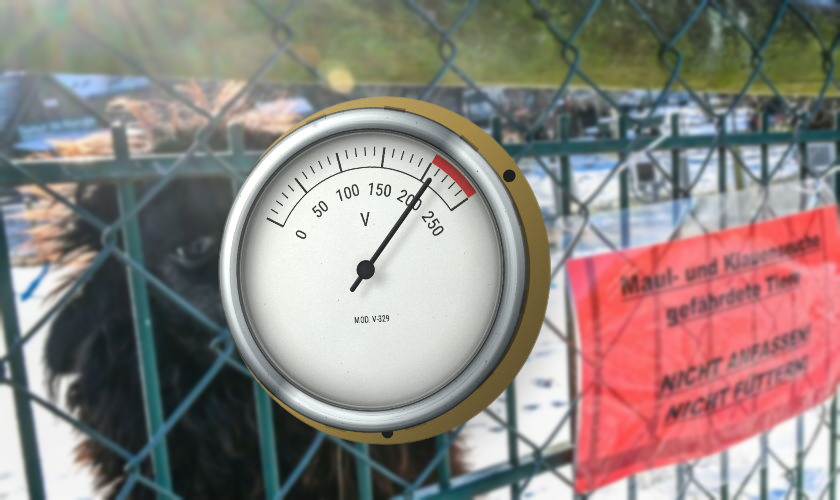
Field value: 210 V
